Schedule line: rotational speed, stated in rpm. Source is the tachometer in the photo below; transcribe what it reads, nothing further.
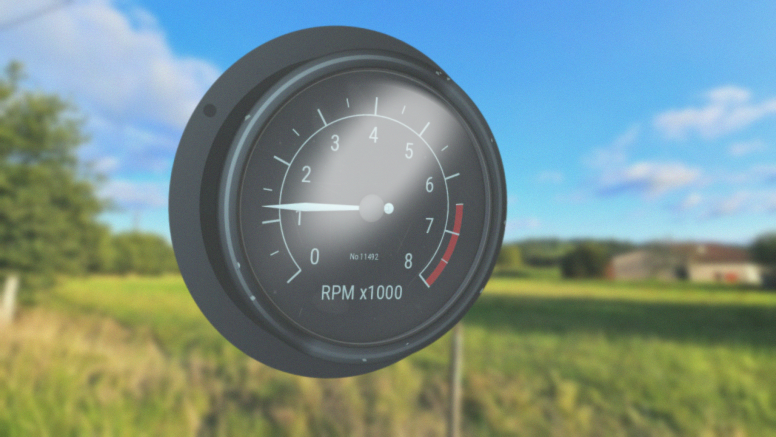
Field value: 1250 rpm
